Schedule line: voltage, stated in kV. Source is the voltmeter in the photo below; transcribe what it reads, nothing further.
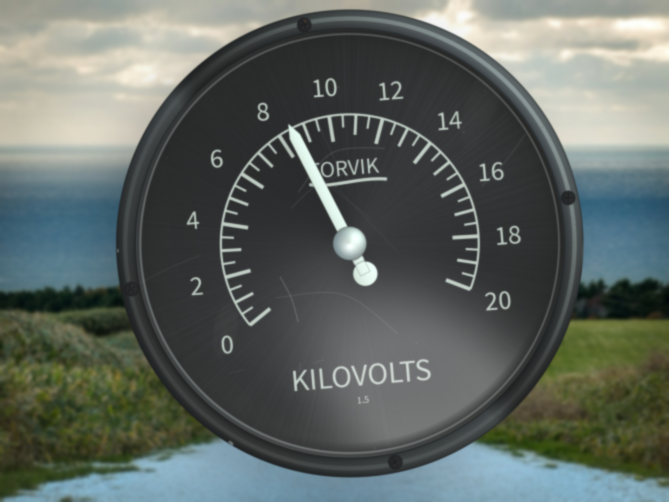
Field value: 8.5 kV
